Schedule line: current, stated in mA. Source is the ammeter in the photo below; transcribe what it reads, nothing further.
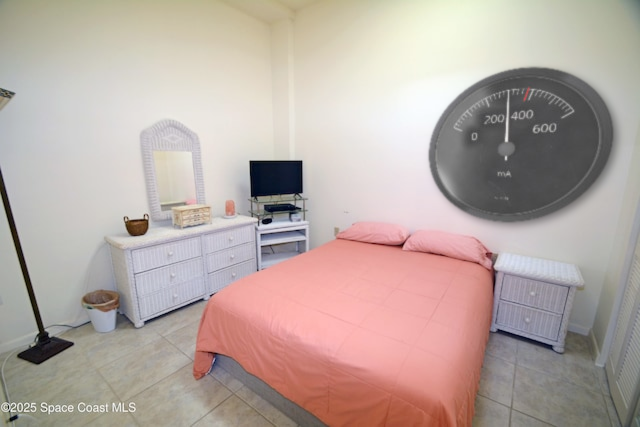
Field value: 300 mA
